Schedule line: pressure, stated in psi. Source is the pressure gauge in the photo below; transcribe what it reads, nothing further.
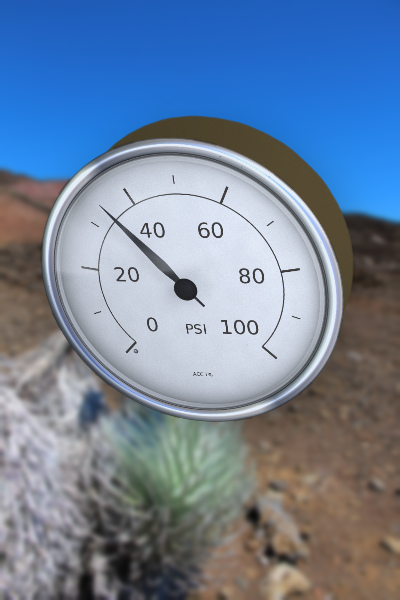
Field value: 35 psi
